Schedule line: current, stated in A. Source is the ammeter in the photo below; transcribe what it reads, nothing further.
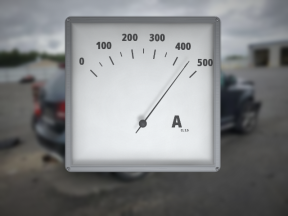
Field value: 450 A
